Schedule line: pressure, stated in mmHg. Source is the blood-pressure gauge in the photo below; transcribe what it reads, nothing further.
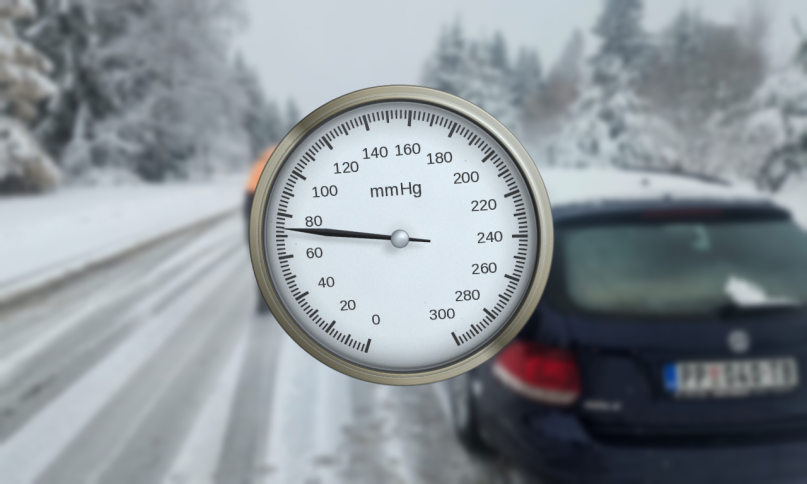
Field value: 74 mmHg
